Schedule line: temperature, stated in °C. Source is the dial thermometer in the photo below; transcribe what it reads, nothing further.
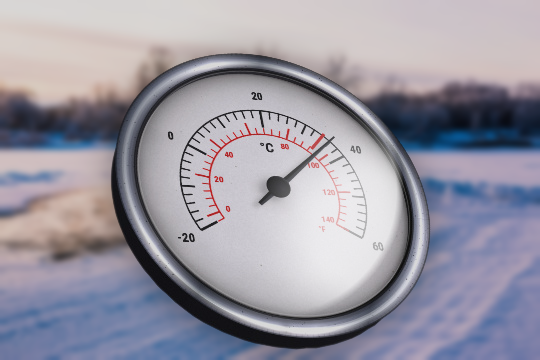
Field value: 36 °C
